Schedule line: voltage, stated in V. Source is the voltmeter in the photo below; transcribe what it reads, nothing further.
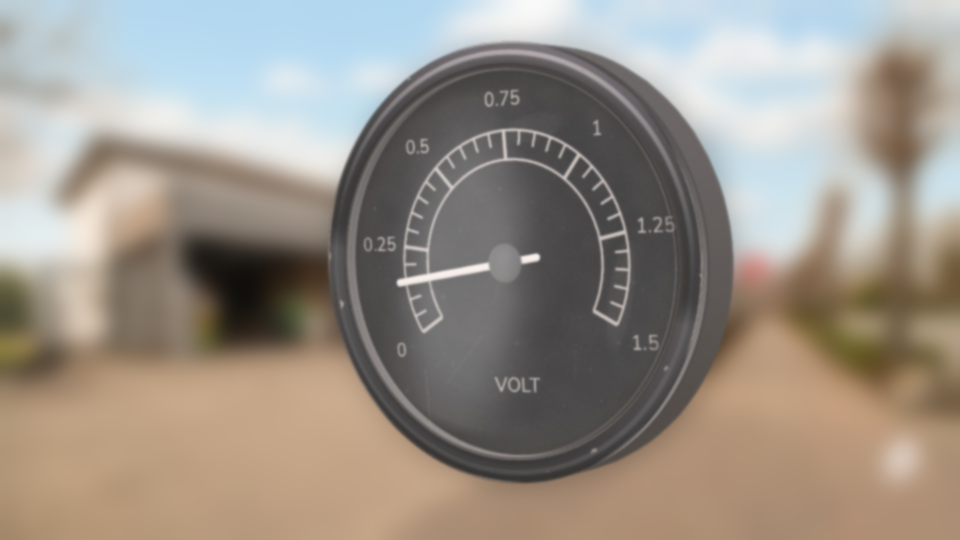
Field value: 0.15 V
